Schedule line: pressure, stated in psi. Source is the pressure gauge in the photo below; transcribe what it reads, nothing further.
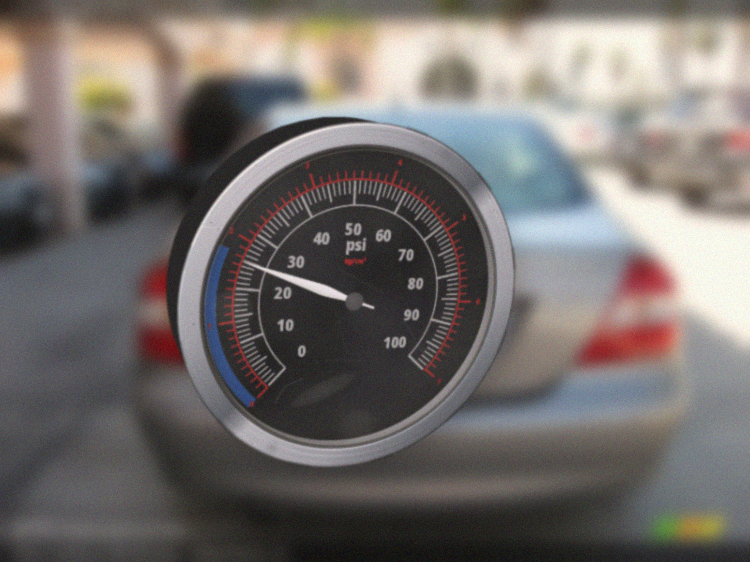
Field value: 25 psi
